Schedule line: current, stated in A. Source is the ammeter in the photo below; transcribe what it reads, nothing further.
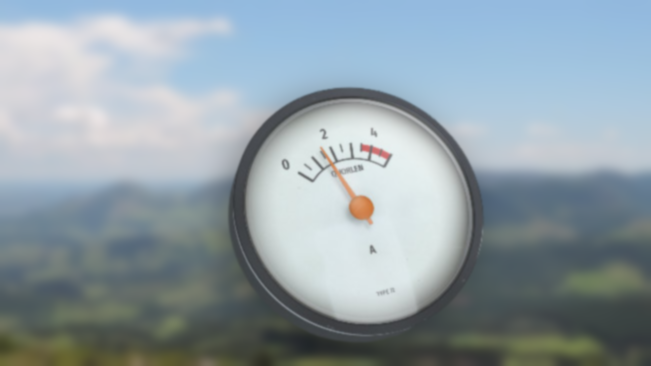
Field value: 1.5 A
